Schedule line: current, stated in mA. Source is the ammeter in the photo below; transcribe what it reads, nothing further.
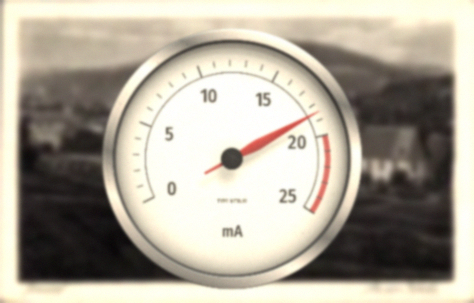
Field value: 18.5 mA
